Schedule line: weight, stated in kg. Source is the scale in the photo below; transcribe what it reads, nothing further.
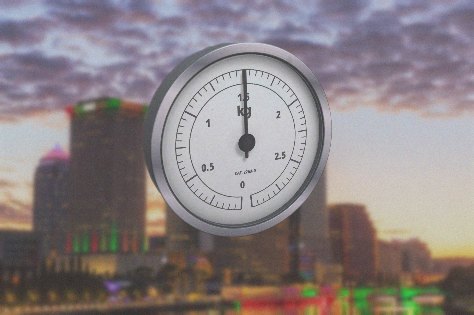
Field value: 1.5 kg
